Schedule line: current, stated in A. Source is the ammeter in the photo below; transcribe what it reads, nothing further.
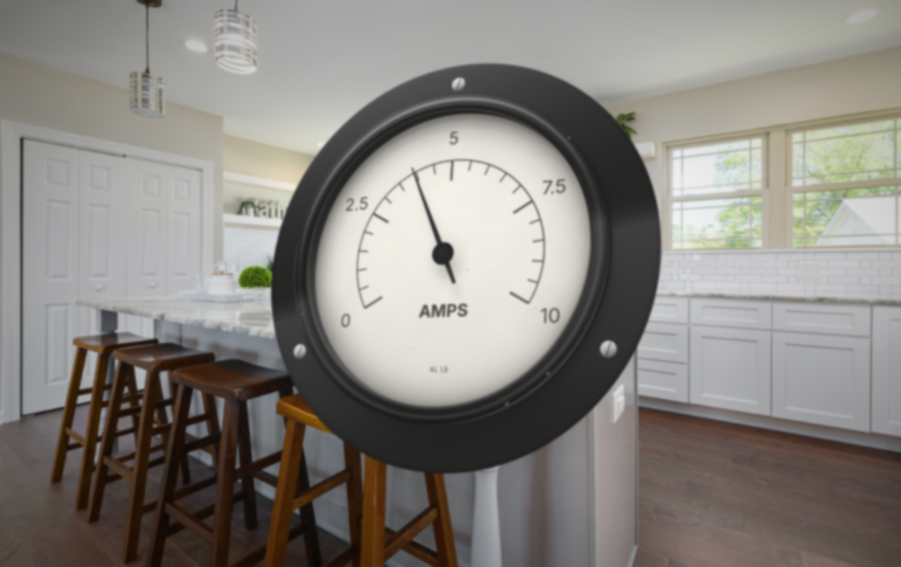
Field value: 4 A
